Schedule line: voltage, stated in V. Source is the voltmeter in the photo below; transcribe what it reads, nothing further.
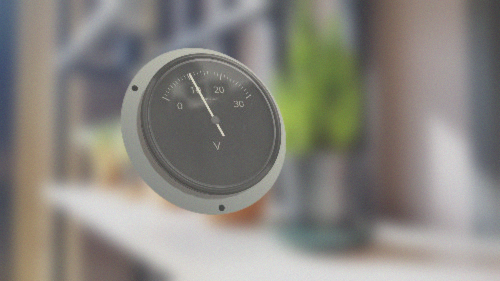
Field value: 10 V
